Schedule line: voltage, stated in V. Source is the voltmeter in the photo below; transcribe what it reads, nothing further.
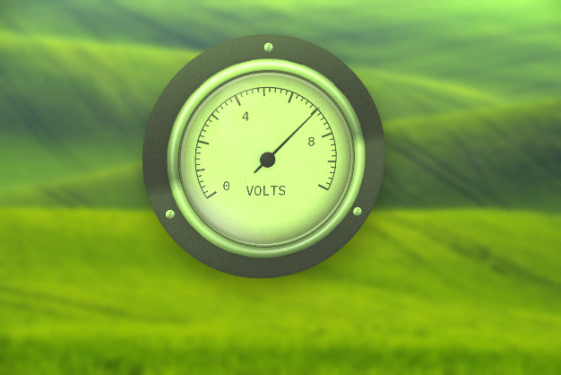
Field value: 7 V
